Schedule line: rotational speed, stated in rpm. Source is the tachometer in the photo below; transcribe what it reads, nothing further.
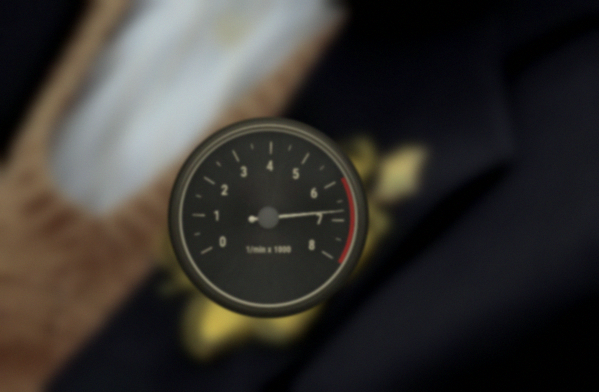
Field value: 6750 rpm
